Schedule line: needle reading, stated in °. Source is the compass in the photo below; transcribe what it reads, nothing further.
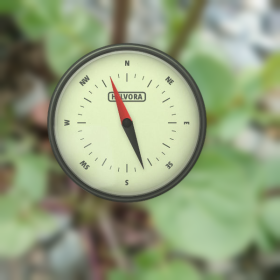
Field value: 340 °
